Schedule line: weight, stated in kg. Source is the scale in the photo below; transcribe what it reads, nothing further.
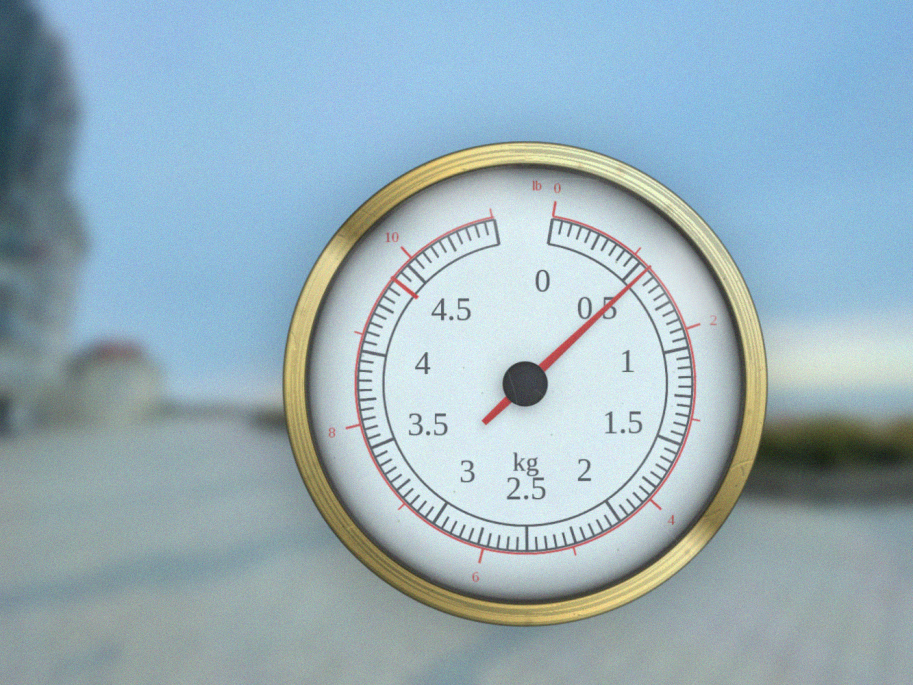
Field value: 0.55 kg
